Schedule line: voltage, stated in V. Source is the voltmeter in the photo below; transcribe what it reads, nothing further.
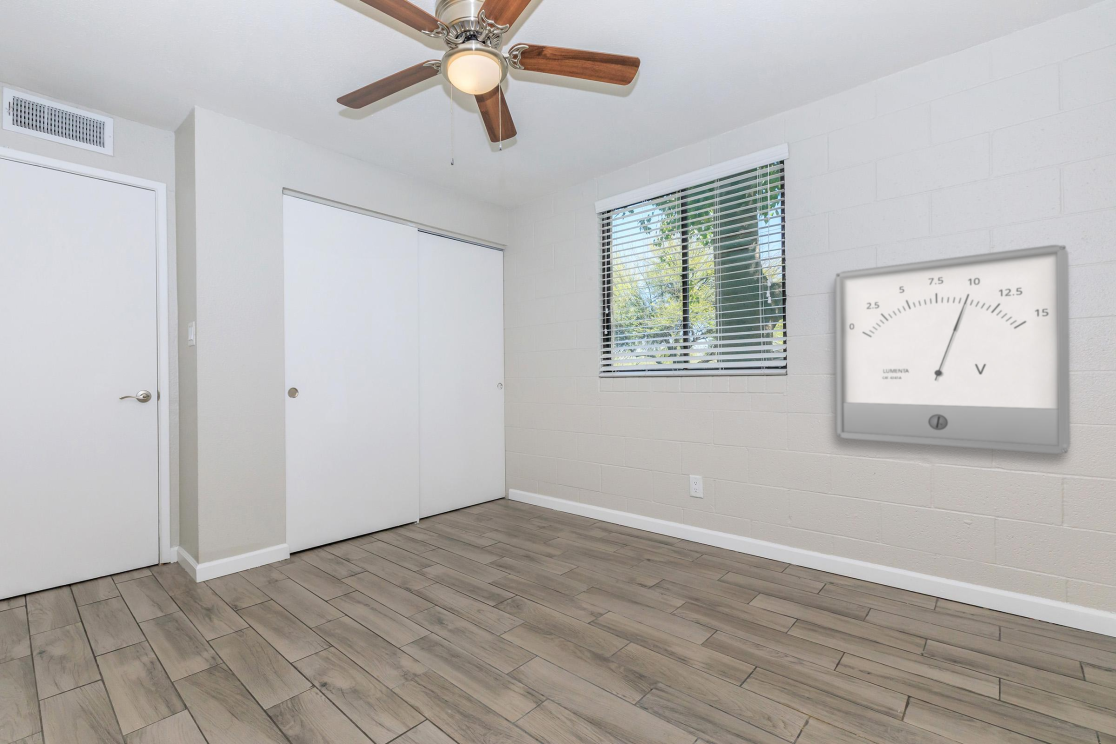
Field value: 10 V
